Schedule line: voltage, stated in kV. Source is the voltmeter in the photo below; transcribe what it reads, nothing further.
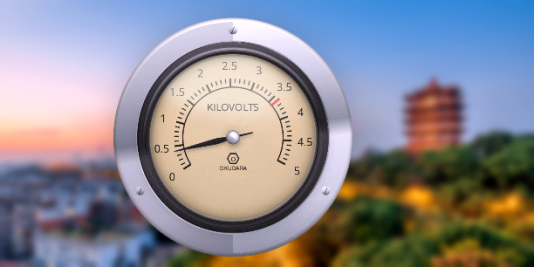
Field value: 0.4 kV
